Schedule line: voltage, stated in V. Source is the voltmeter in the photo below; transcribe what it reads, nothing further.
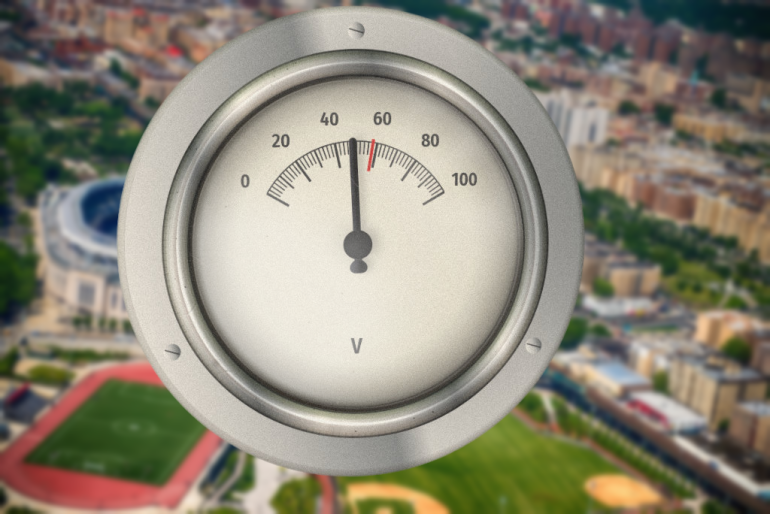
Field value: 48 V
